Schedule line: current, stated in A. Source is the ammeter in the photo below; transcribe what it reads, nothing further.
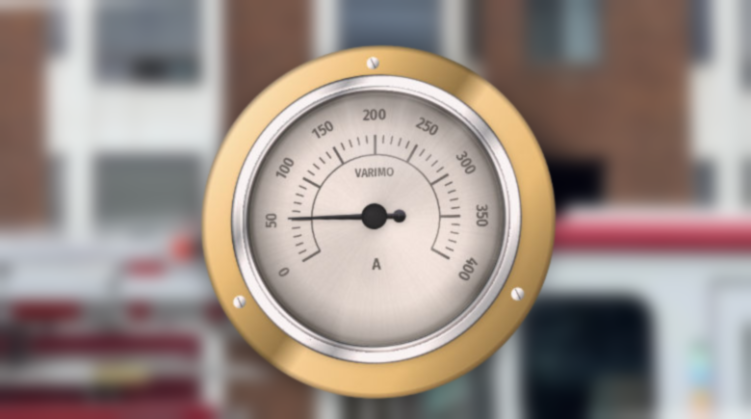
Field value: 50 A
